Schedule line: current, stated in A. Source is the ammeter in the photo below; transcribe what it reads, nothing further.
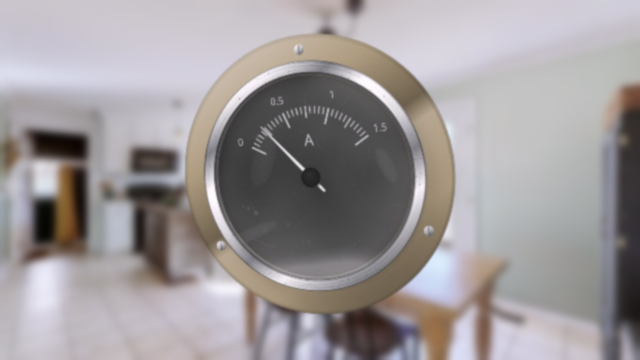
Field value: 0.25 A
